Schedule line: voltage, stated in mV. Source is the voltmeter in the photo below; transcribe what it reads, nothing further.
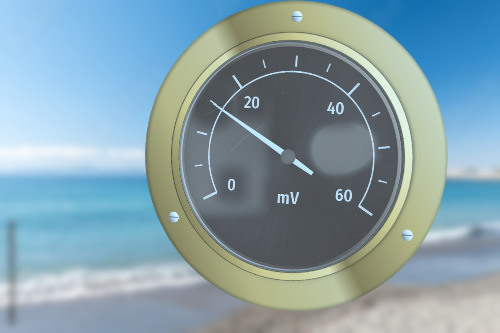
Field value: 15 mV
